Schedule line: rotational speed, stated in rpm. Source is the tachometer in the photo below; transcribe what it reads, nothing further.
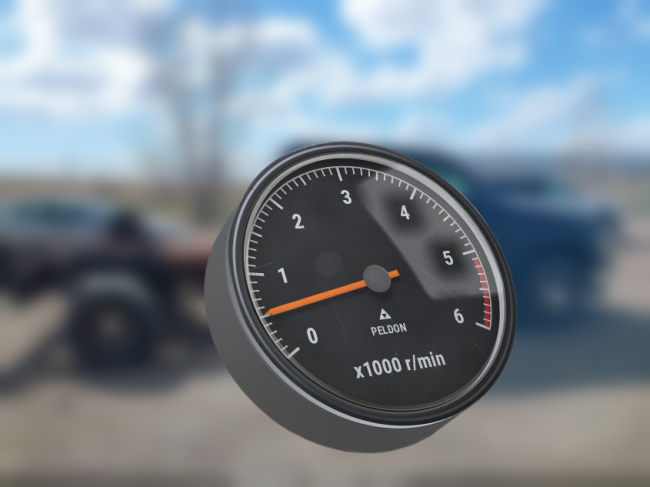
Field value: 500 rpm
